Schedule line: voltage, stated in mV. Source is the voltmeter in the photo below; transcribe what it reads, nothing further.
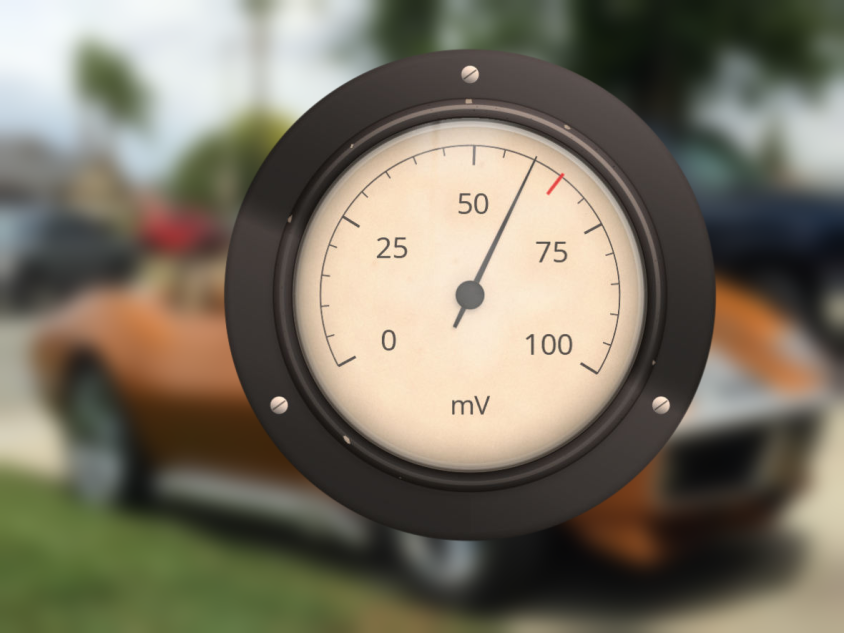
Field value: 60 mV
